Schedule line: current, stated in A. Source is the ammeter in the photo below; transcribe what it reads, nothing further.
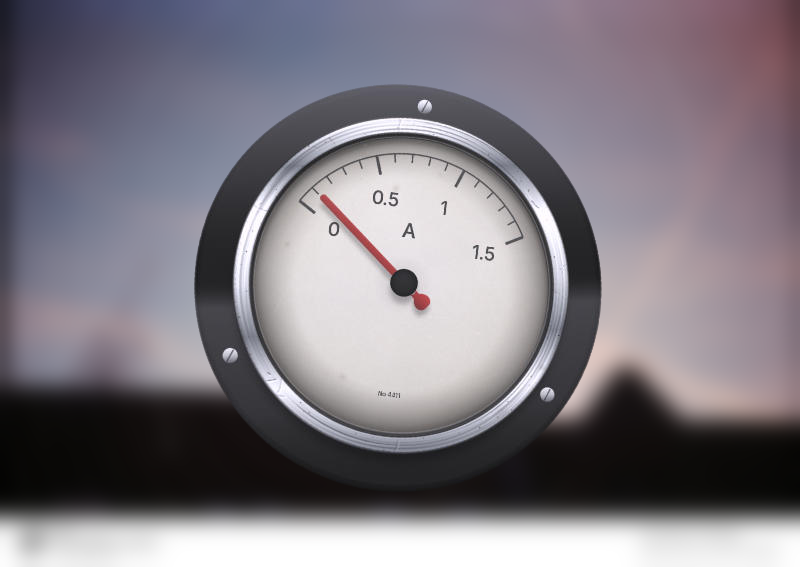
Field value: 0.1 A
